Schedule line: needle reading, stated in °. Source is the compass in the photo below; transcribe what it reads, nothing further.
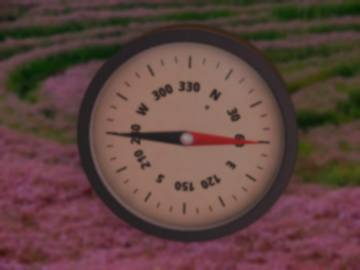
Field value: 60 °
